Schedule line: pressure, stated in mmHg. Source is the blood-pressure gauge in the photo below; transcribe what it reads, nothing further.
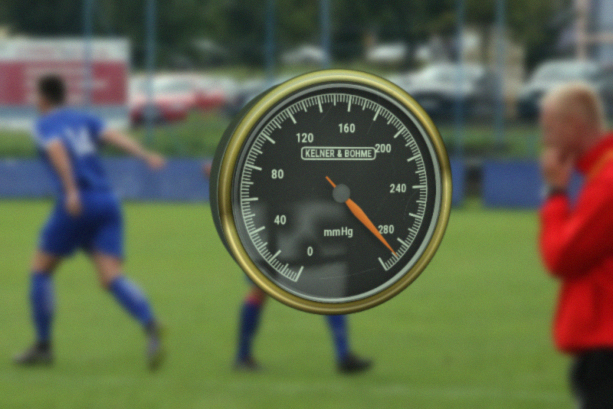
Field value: 290 mmHg
